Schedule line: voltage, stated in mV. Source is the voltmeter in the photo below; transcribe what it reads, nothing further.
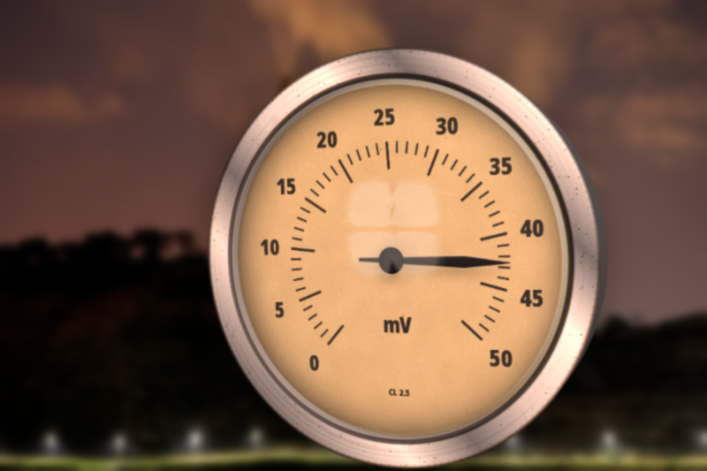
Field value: 42.5 mV
